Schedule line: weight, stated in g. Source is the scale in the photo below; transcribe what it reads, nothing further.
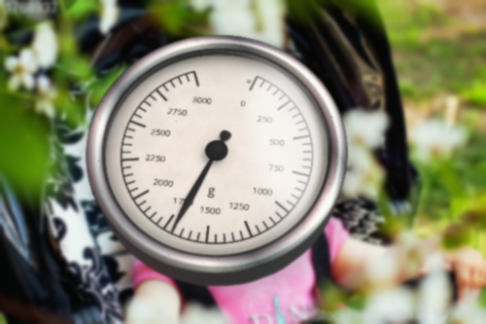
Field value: 1700 g
